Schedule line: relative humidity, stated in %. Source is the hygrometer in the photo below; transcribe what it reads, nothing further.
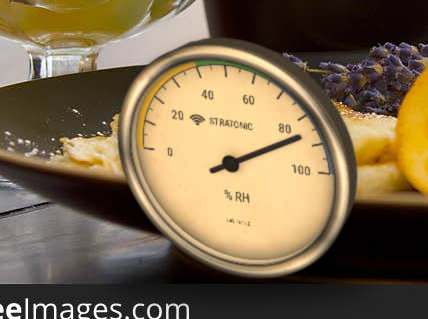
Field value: 85 %
